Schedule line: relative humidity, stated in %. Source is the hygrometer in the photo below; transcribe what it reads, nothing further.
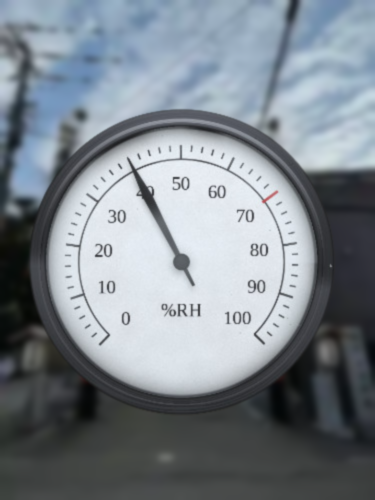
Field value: 40 %
